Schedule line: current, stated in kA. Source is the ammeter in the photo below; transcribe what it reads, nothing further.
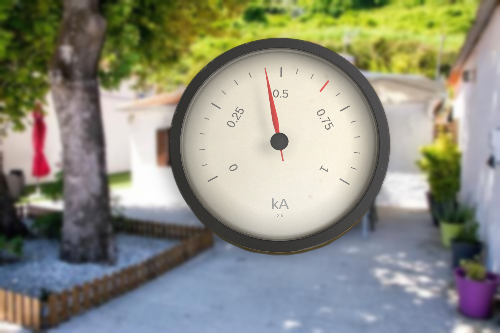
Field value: 0.45 kA
